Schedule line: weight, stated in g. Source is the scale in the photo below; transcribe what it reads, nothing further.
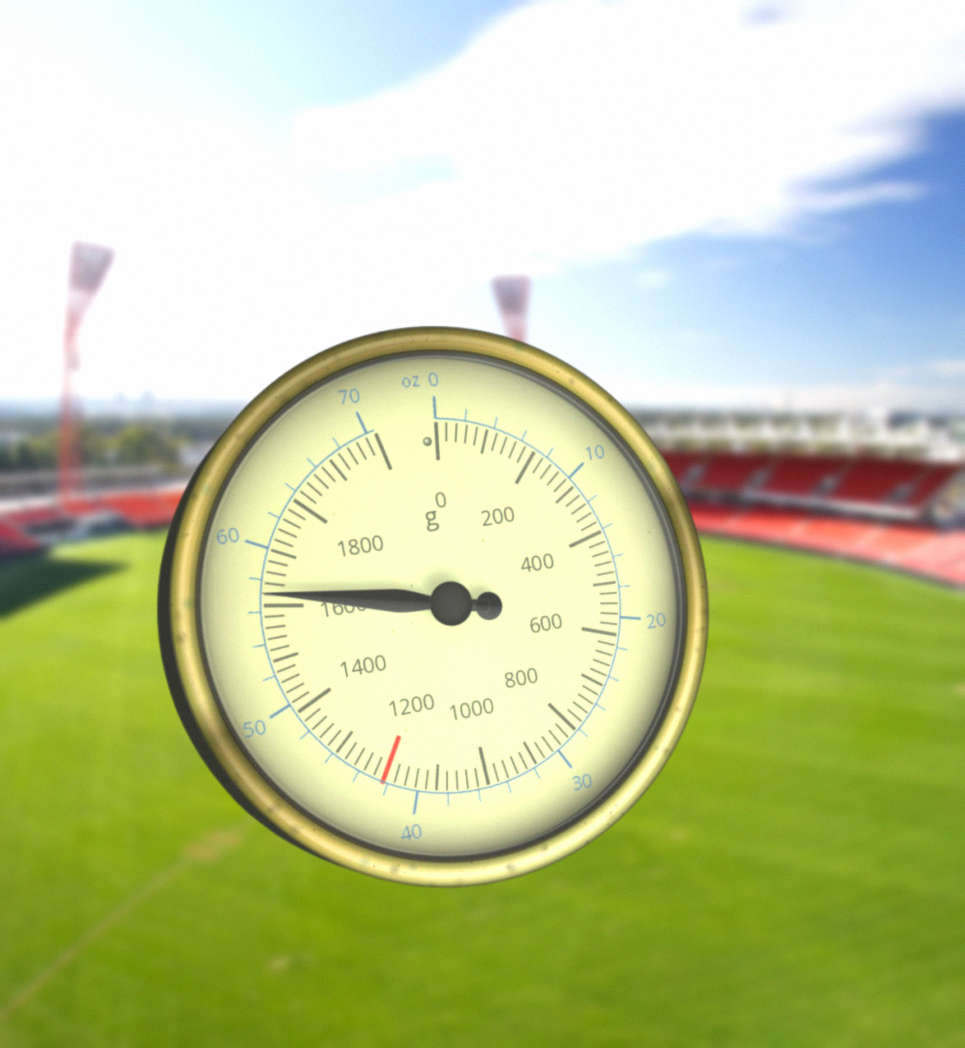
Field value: 1620 g
